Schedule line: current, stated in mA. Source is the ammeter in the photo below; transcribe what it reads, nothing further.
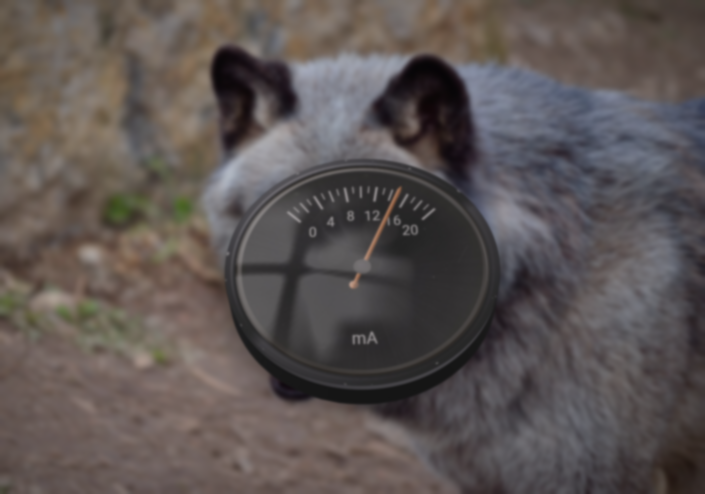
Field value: 15 mA
